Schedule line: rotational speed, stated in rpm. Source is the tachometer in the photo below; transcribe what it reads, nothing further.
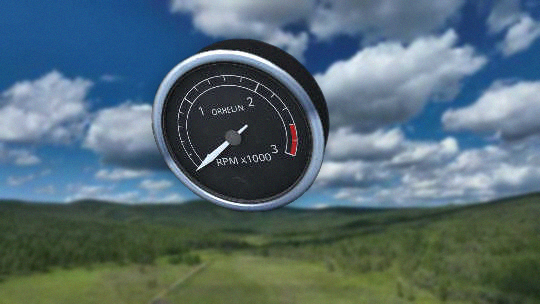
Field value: 0 rpm
